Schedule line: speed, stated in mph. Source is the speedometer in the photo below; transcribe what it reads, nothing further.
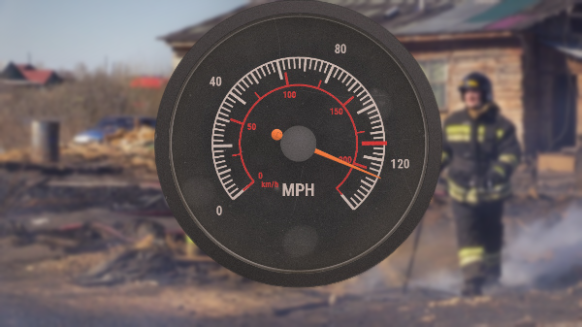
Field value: 126 mph
